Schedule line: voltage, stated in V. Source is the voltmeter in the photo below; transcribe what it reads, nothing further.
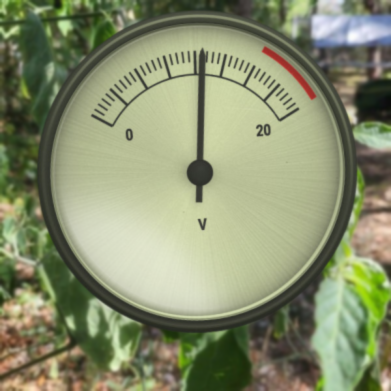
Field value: 10.5 V
